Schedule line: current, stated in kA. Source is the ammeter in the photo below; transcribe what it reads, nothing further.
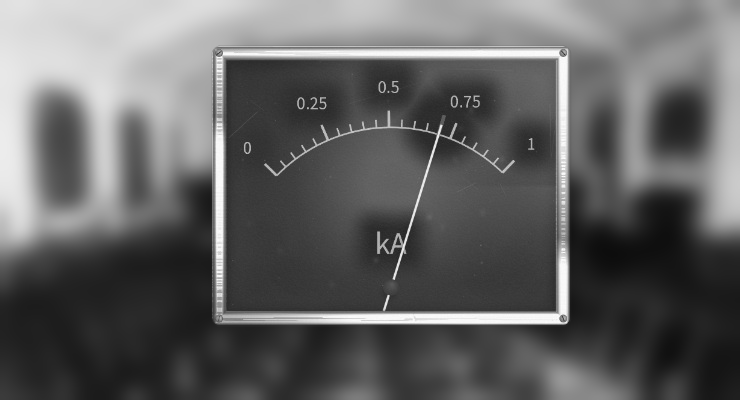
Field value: 0.7 kA
